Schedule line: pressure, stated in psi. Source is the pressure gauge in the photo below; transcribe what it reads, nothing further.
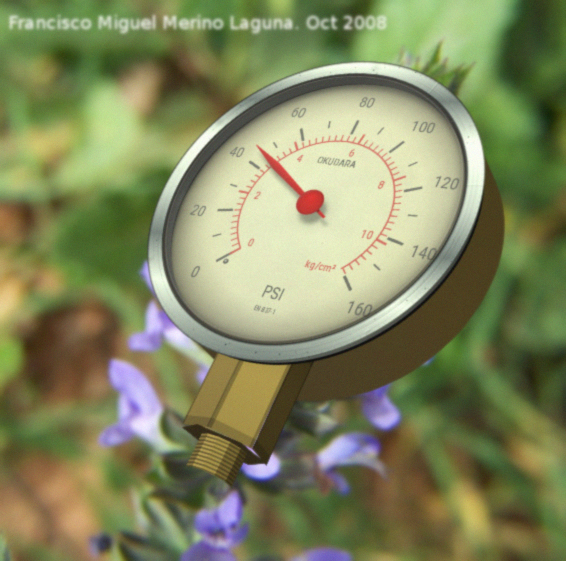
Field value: 45 psi
